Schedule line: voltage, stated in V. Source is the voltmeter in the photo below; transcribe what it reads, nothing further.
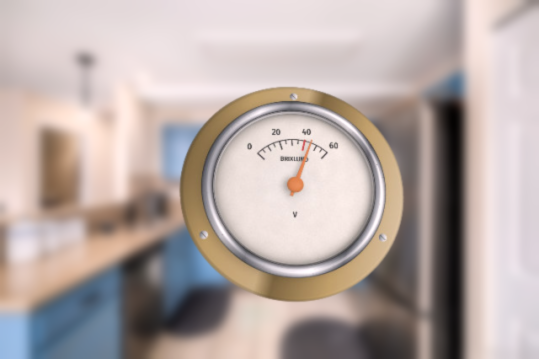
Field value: 45 V
